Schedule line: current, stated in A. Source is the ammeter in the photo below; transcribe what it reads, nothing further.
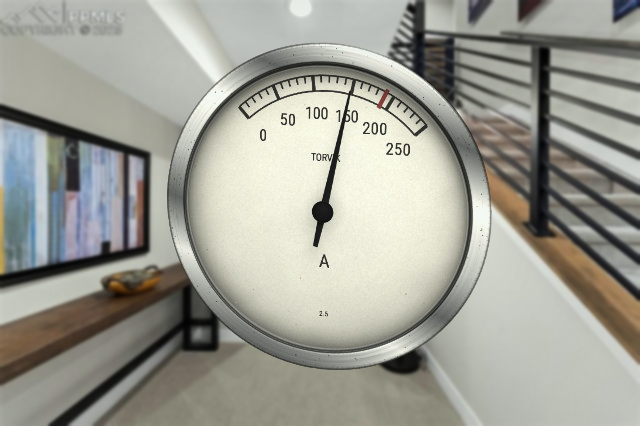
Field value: 150 A
